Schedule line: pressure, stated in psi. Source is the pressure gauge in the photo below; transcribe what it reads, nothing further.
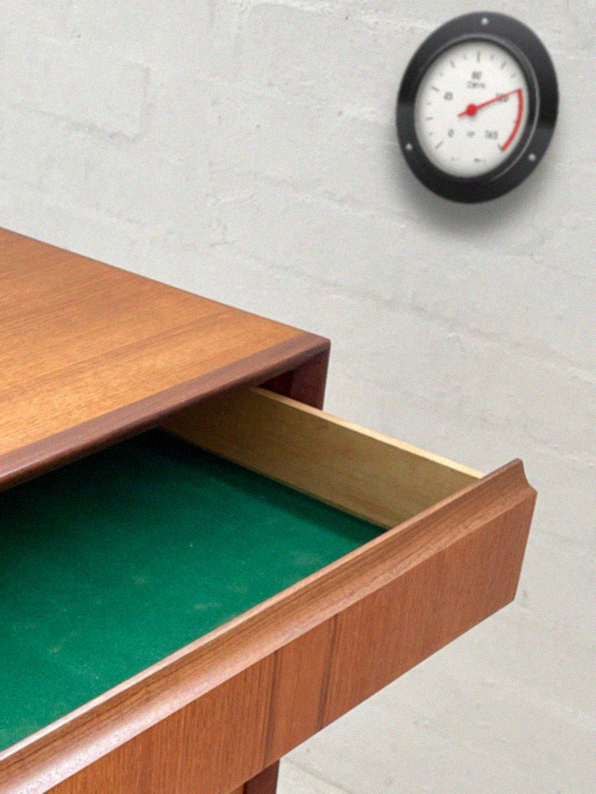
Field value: 120 psi
